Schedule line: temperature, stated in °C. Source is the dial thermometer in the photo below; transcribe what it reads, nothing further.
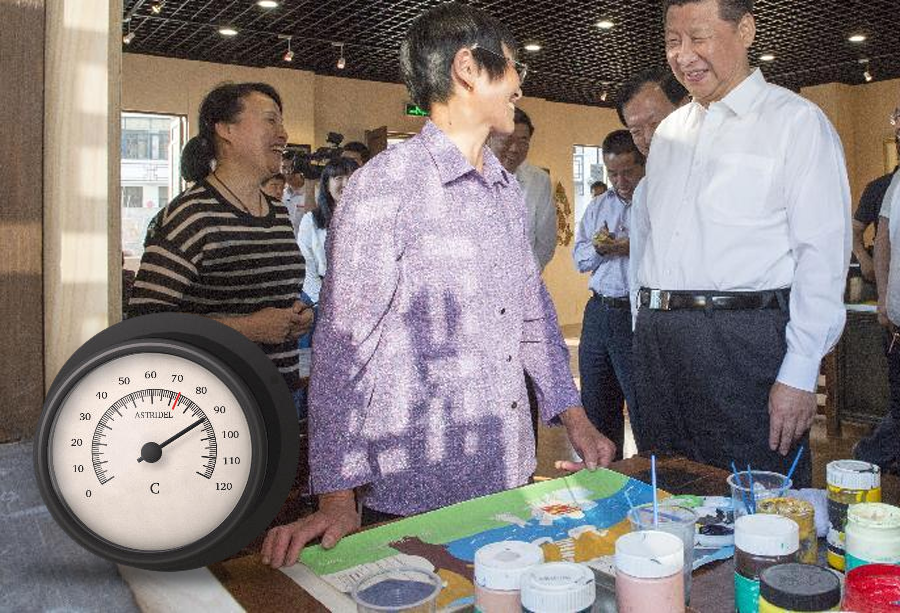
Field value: 90 °C
